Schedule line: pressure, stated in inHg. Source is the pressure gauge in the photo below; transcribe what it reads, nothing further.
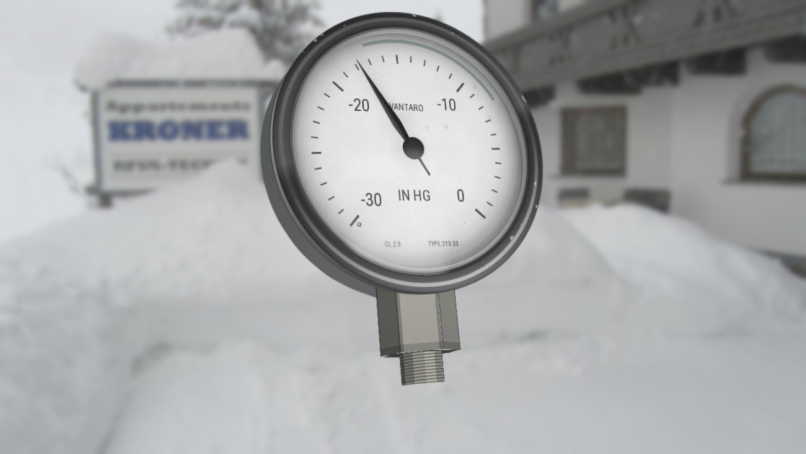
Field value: -18 inHg
